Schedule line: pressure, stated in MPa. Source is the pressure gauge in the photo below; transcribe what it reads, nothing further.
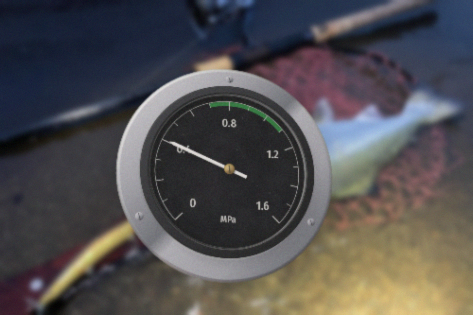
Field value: 0.4 MPa
